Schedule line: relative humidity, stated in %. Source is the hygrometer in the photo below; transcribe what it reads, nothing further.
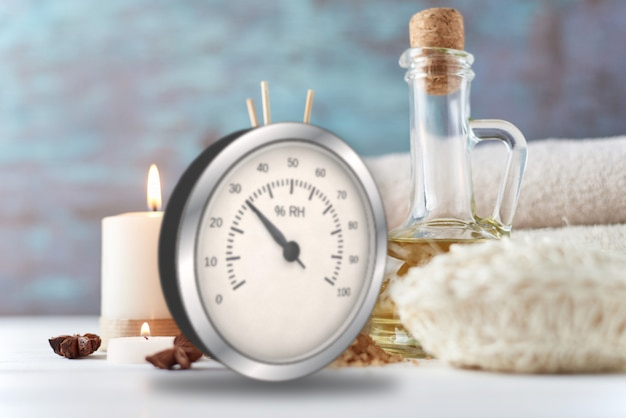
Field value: 30 %
